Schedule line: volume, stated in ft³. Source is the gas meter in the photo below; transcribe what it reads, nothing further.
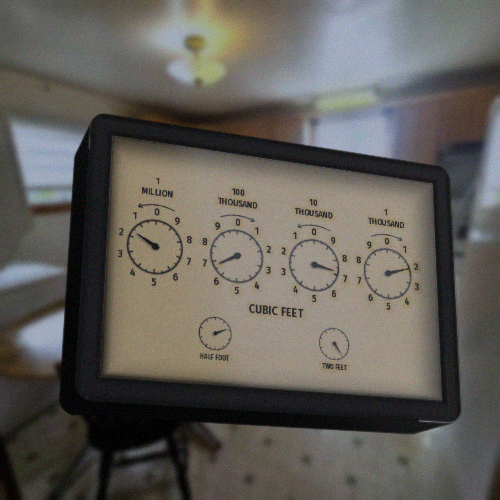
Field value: 167200 ft³
